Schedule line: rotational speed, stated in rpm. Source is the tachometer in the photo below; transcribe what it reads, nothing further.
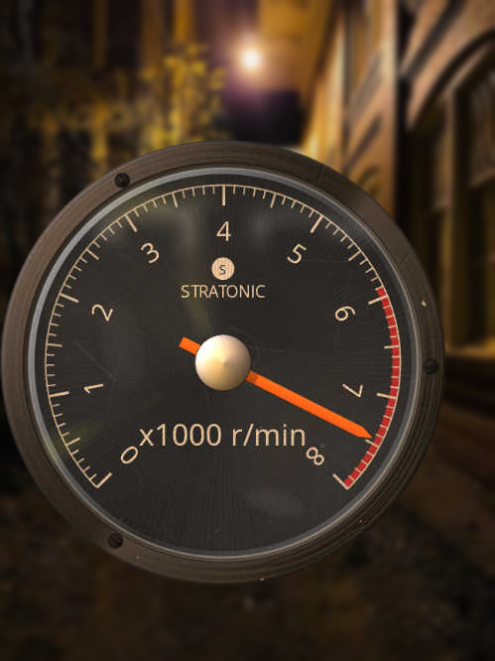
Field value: 7450 rpm
